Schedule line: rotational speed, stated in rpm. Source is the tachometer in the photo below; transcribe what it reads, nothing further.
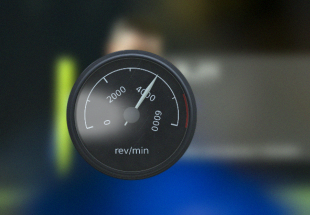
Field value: 4000 rpm
